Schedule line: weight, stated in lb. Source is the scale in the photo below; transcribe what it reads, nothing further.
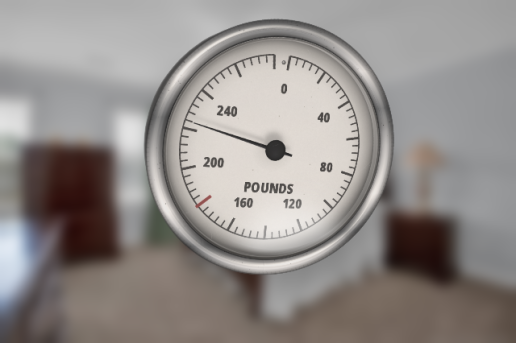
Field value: 224 lb
